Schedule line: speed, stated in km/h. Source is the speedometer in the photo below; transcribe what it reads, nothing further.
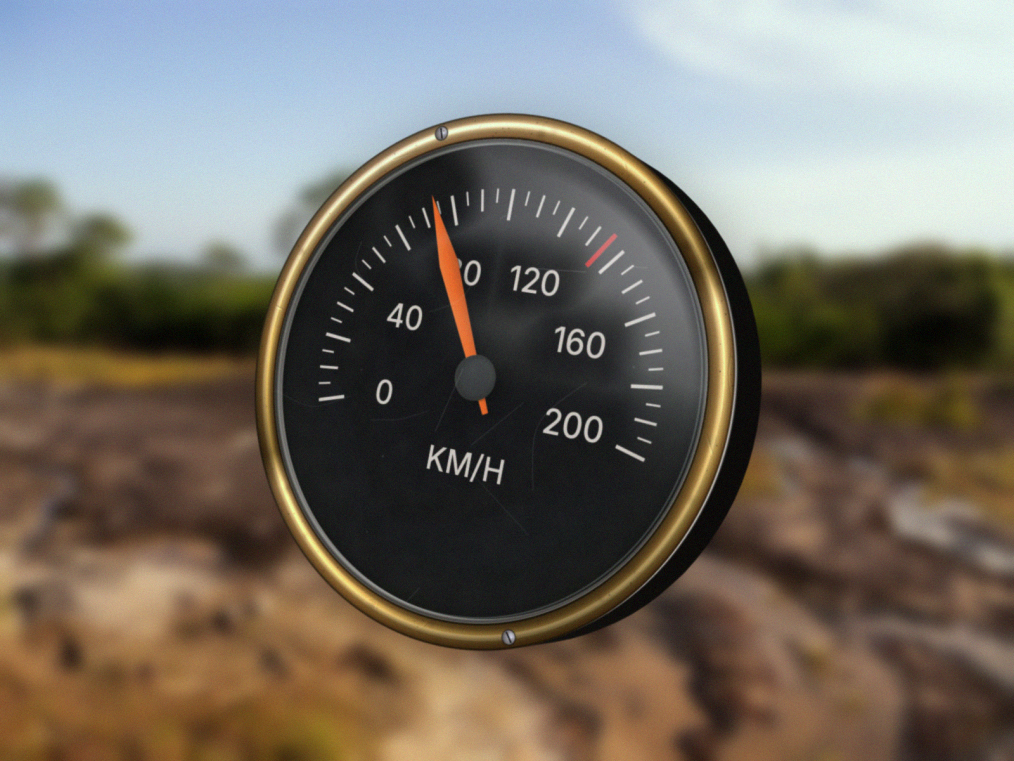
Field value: 75 km/h
